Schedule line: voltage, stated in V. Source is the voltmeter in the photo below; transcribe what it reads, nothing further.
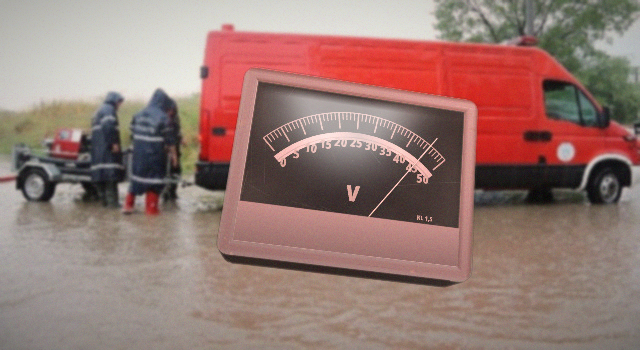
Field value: 45 V
